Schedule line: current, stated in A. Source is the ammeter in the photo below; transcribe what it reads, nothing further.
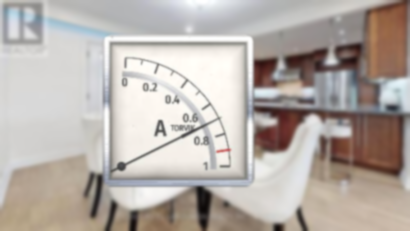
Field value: 0.7 A
